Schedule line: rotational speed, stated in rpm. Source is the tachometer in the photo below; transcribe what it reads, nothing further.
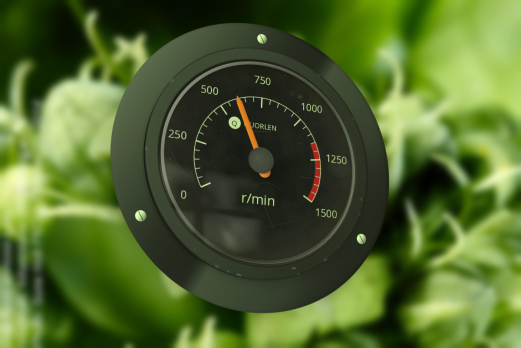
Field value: 600 rpm
